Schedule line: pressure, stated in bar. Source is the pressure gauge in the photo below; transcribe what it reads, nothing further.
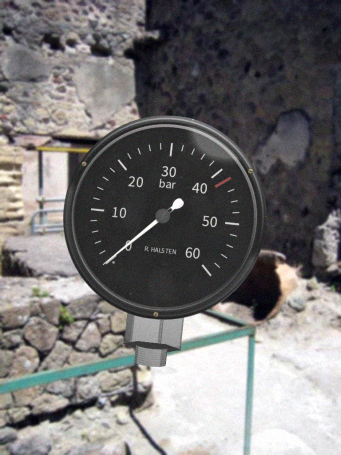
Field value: 0 bar
